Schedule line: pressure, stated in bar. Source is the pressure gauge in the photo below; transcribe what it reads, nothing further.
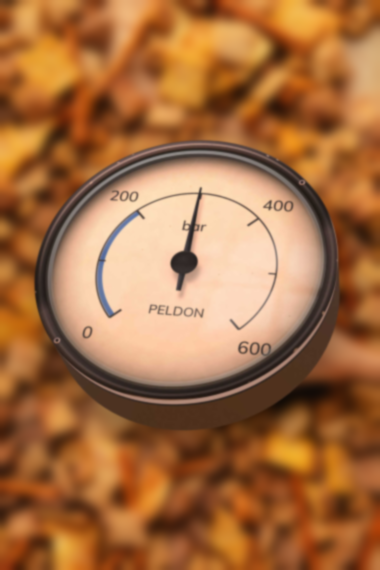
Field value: 300 bar
